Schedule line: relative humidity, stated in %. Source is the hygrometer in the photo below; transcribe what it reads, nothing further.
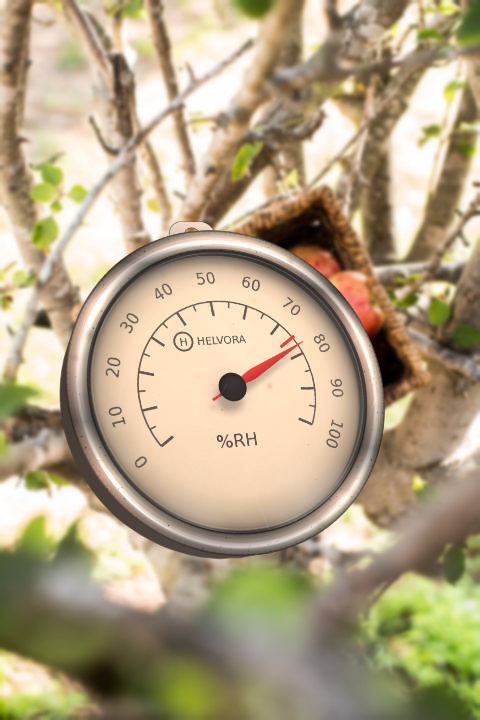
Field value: 77.5 %
